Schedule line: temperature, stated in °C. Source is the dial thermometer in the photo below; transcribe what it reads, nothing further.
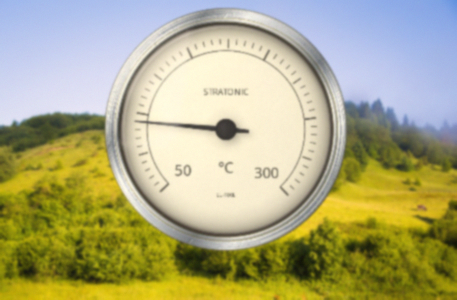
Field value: 95 °C
